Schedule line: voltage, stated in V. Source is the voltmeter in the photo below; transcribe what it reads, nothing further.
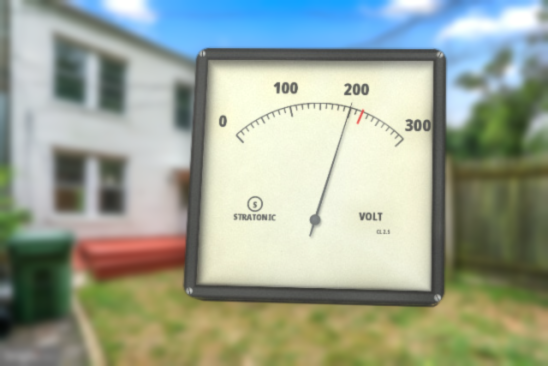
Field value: 200 V
